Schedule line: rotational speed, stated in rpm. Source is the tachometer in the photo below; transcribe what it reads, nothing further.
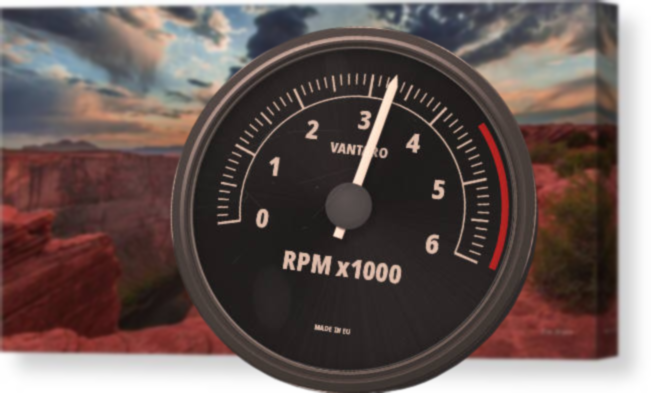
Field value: 3300 rpm
